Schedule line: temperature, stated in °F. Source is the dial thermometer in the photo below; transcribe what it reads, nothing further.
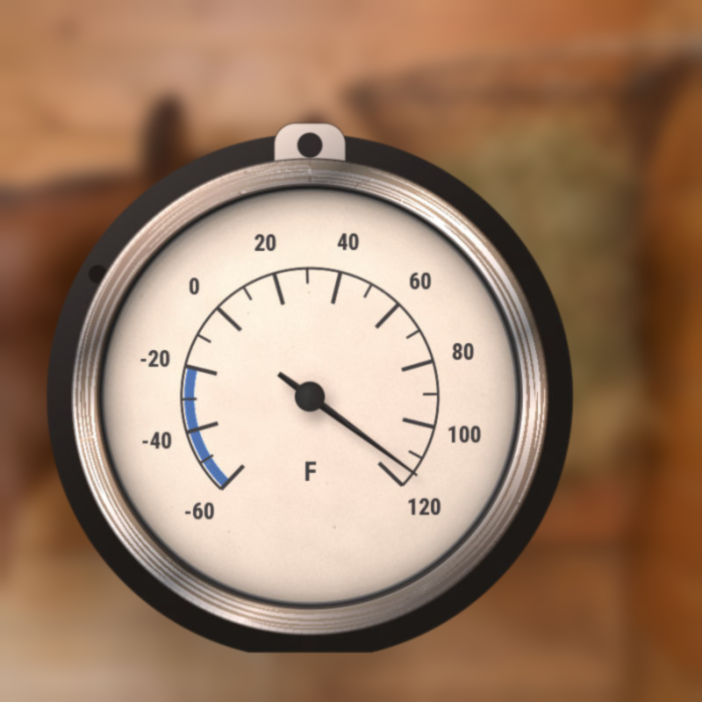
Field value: 115 °F
